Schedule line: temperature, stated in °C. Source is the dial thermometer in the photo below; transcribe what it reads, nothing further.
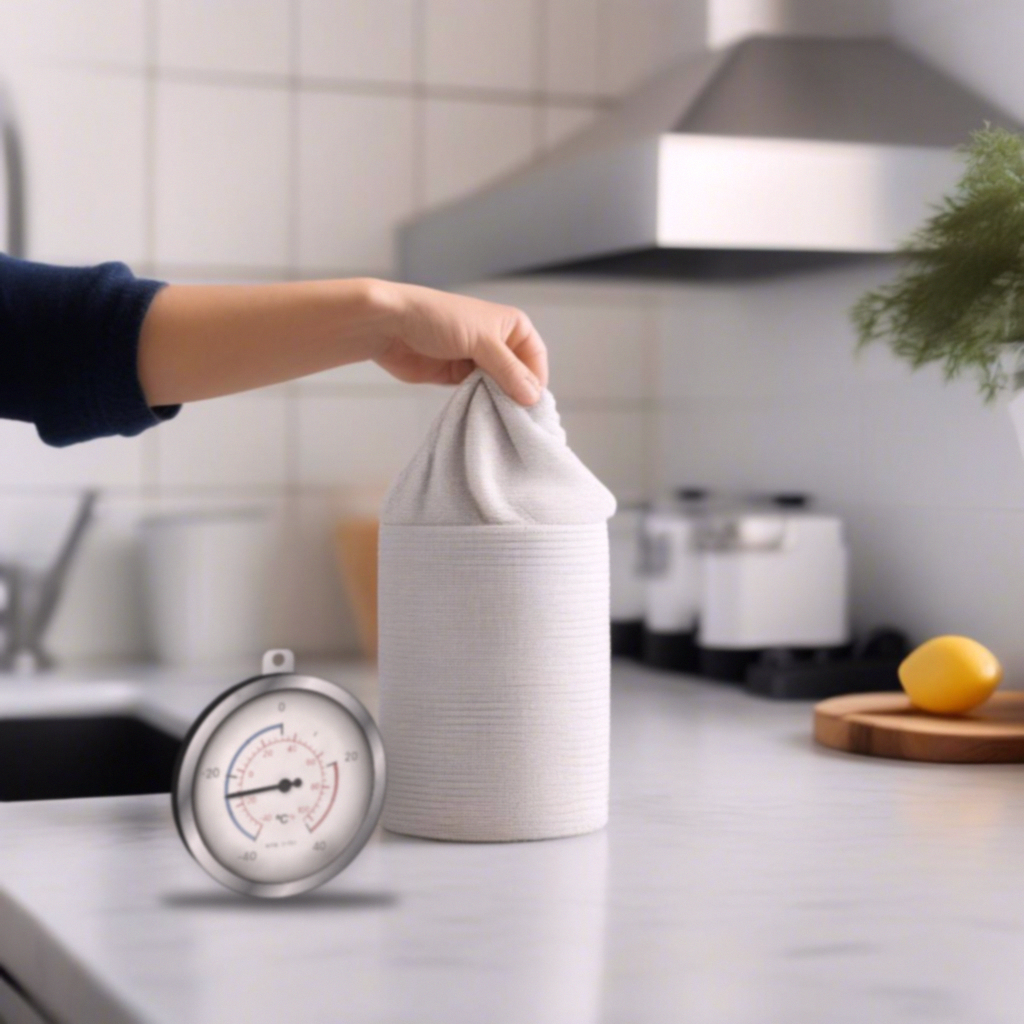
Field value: -25 °C
